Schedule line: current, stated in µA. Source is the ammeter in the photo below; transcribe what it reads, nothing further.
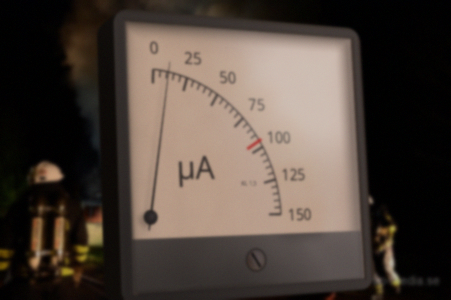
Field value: 10 µA
